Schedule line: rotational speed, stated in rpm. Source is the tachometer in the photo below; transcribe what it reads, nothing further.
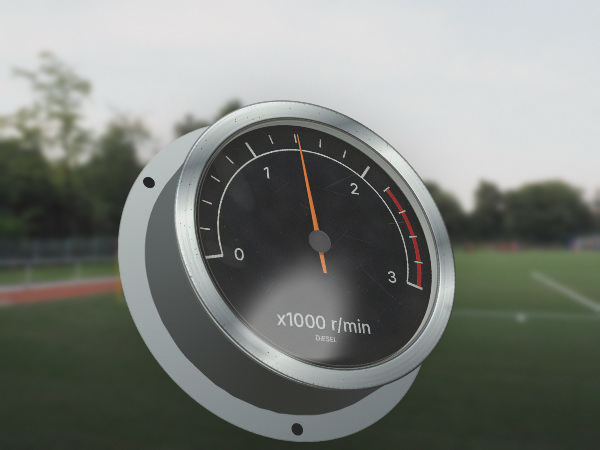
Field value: 1400 rpm
